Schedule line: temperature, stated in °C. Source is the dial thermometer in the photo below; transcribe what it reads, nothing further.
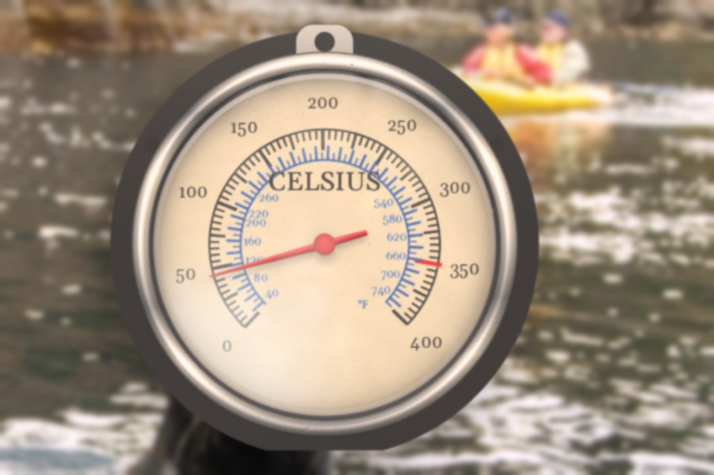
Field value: 45 °C
